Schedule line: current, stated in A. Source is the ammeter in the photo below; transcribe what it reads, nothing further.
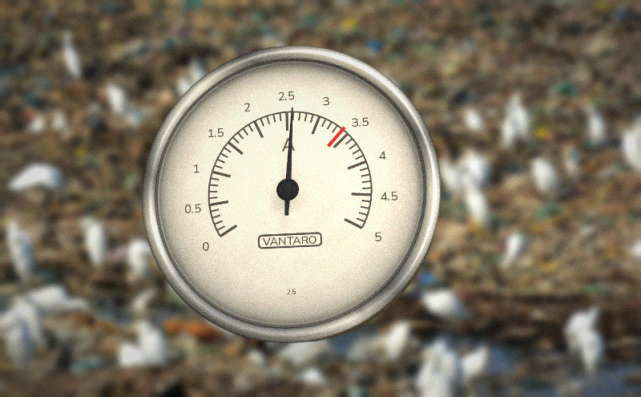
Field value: 2.6 A
